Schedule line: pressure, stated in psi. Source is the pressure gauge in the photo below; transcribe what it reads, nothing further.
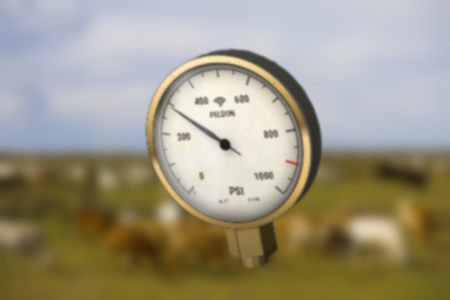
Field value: 300 psi
